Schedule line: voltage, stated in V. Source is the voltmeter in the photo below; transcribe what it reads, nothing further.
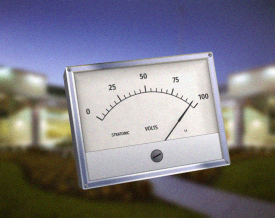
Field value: 95 V
